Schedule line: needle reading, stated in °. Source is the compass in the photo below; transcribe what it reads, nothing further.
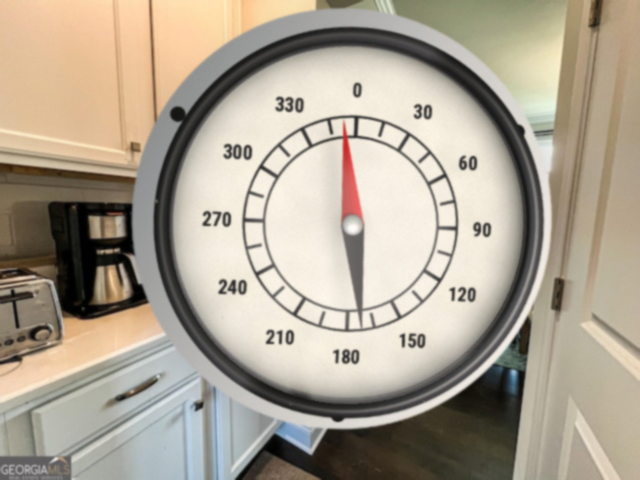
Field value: 352.5 °
